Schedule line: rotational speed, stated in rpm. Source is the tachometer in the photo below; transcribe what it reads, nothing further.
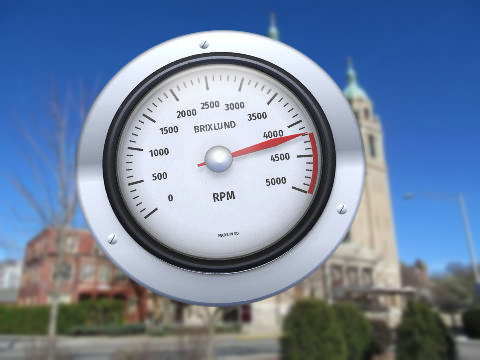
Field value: 4200 rpm
